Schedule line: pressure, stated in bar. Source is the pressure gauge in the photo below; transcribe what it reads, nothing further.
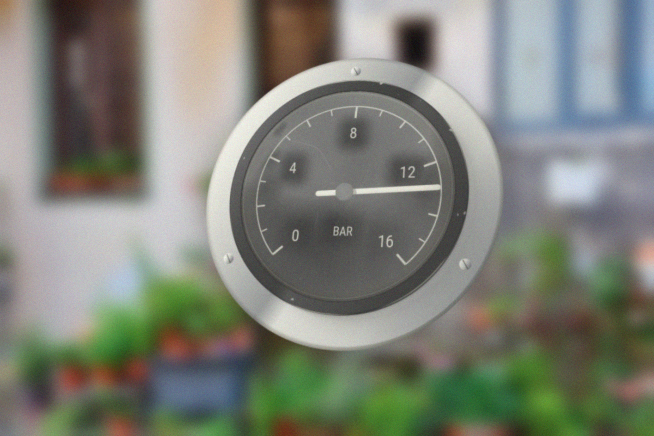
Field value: 13 bar
